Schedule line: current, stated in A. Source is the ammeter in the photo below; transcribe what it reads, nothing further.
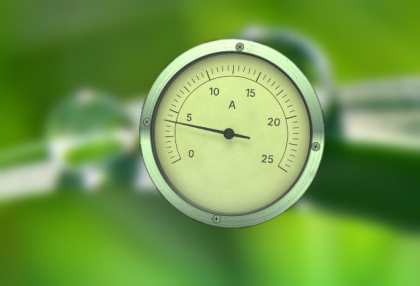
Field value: 4 A
